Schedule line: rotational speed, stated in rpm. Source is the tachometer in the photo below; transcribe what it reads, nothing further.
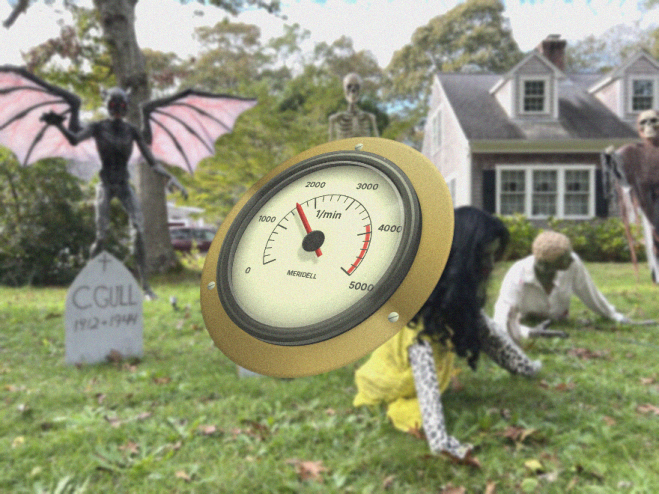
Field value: 1600 rpm
